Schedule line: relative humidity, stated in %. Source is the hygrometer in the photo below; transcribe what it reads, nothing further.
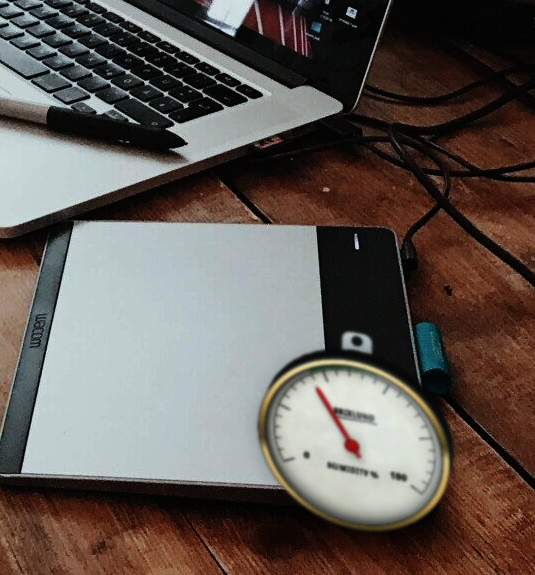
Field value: 36 %
